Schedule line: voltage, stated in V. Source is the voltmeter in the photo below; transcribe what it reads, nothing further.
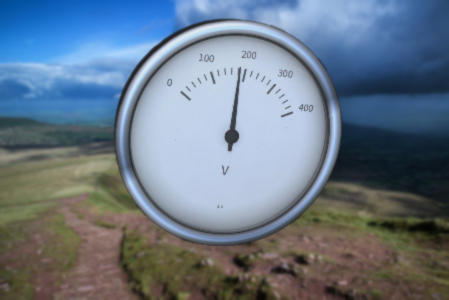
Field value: 180 V
